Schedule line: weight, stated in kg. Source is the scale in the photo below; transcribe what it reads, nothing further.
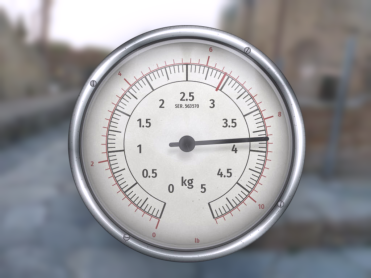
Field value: 3.85 kg
